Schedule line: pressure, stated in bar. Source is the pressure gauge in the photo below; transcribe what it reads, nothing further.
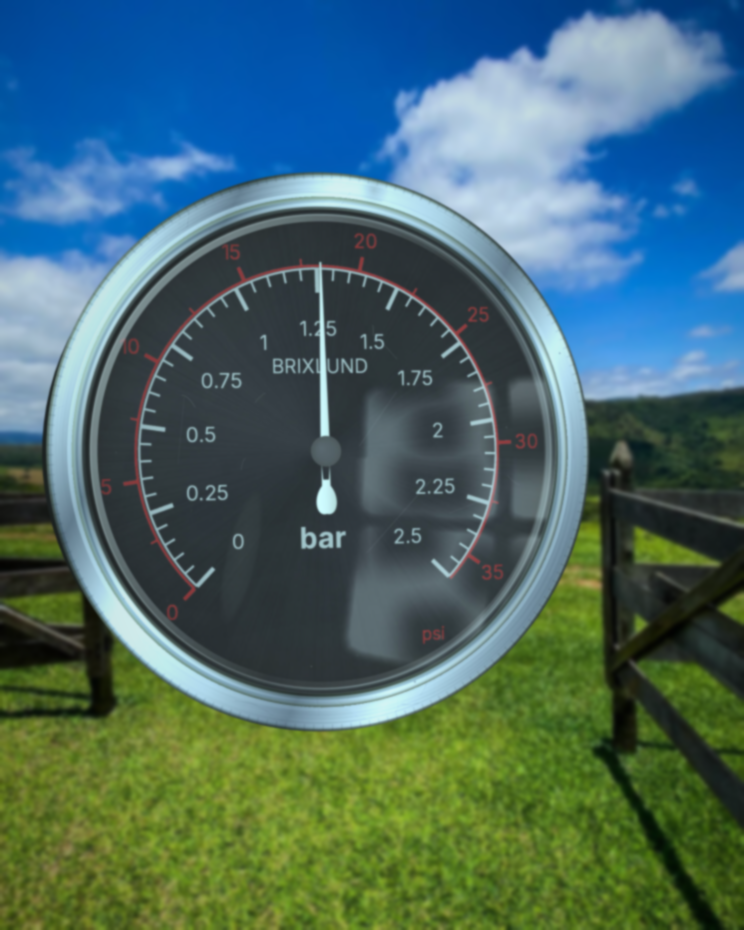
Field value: 1.25 bar
